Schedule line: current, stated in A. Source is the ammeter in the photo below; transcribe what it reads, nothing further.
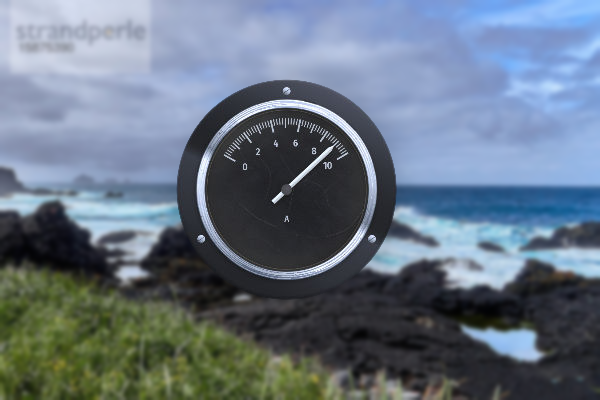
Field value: 9 A
